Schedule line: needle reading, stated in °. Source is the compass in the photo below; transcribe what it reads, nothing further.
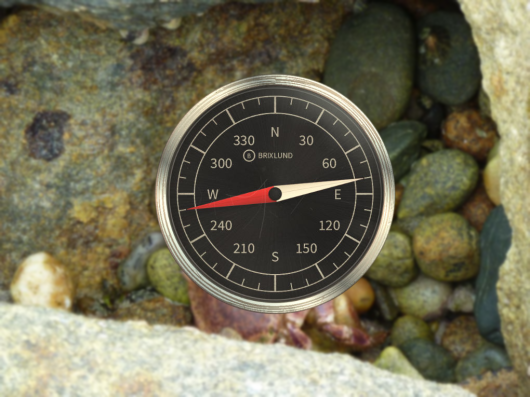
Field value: 260 °
